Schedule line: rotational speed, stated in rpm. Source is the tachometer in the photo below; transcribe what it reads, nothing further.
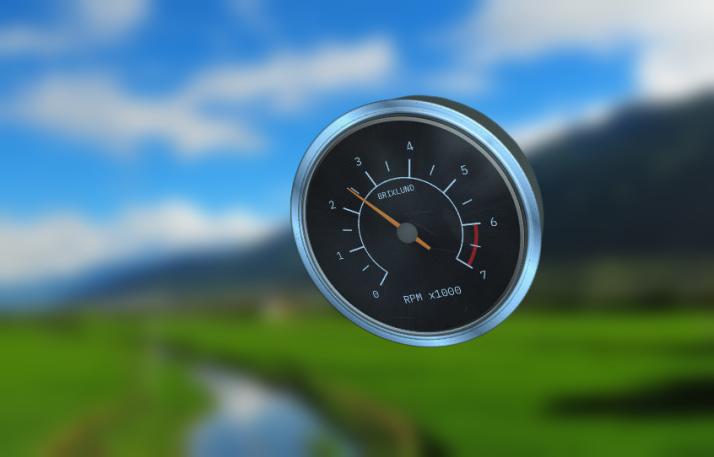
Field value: 2500 rpm
